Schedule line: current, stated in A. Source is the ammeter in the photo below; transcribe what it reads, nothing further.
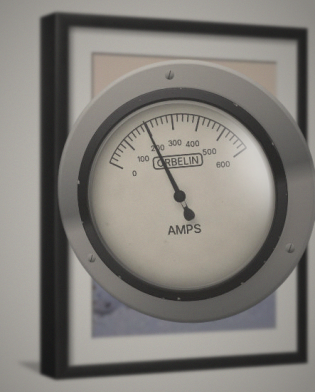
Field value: 200 A
